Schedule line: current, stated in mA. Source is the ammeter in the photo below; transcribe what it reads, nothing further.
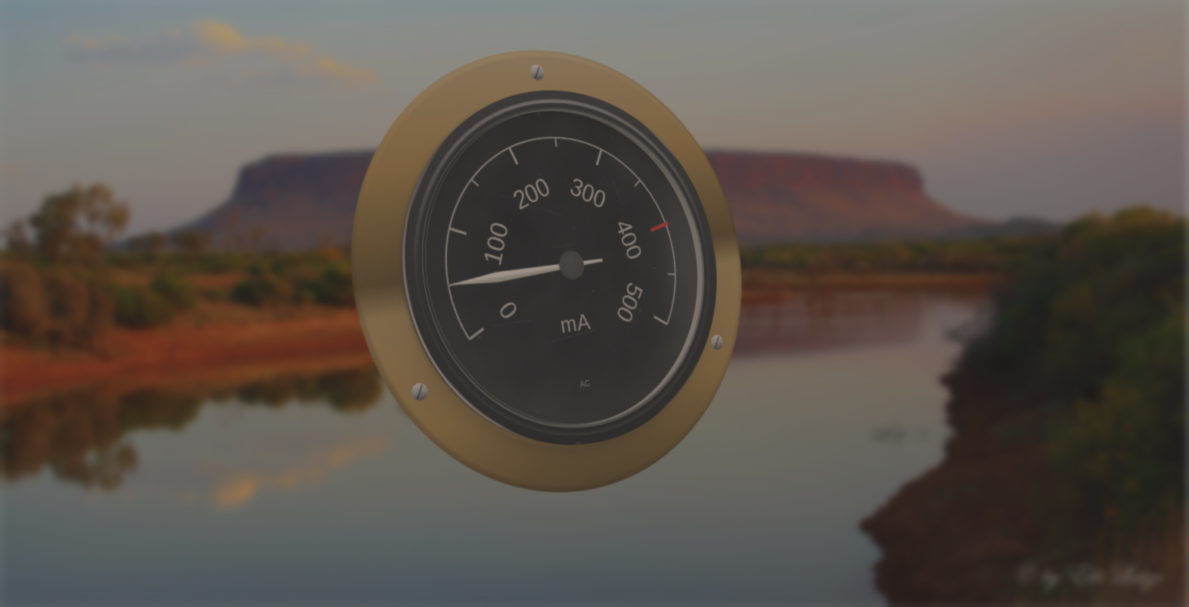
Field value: 50 mA
